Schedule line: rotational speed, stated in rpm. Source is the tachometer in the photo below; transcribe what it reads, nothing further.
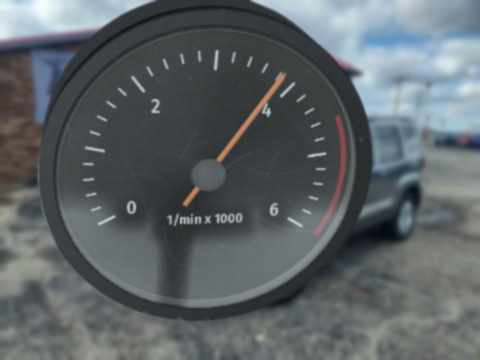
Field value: 3800 rpm
